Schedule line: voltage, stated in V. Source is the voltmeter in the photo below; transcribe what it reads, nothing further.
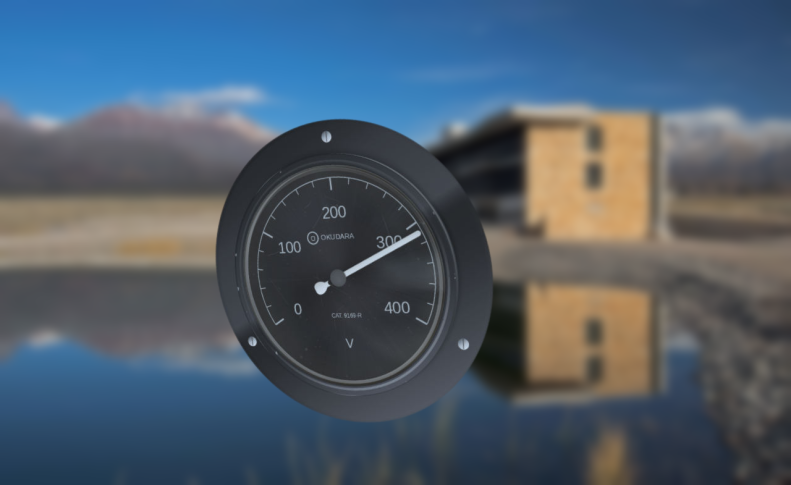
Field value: 310 V
